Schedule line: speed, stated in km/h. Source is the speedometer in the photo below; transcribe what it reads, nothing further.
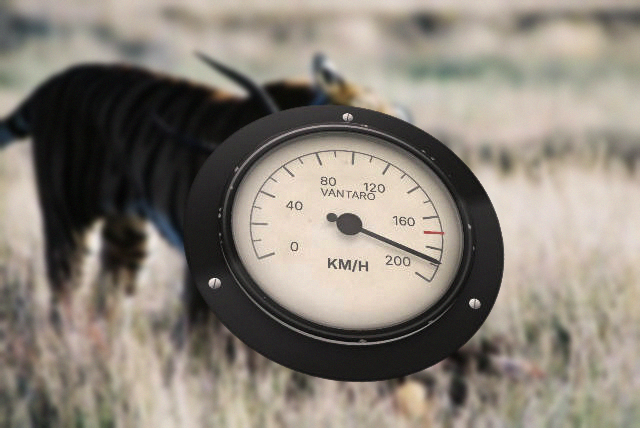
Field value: 190 km/h
